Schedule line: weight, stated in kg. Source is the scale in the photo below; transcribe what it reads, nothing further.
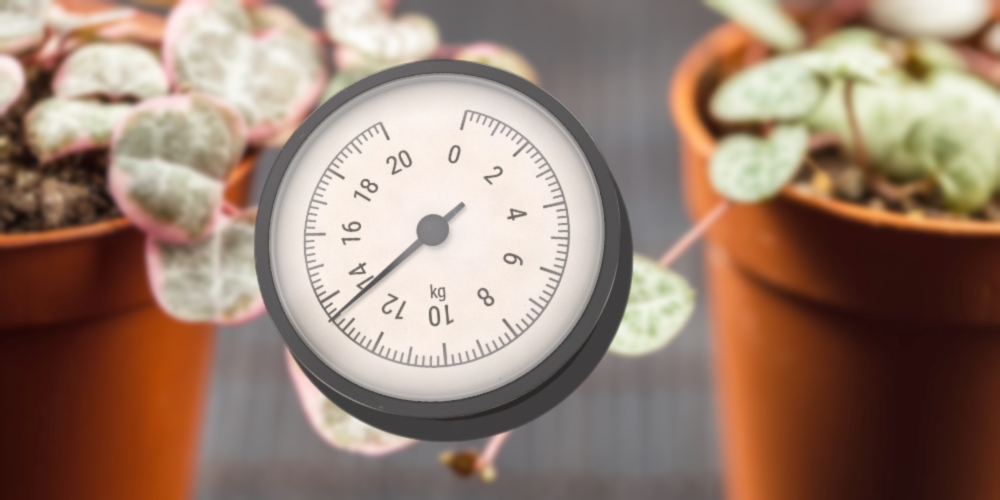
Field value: 13.4 kg
